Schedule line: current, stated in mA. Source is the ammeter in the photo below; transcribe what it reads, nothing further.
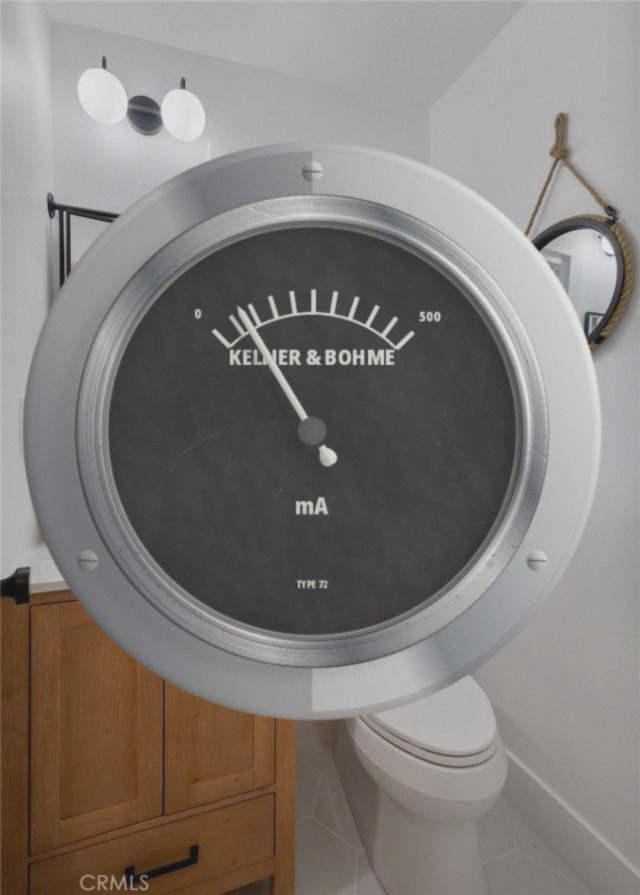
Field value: 75 mA
